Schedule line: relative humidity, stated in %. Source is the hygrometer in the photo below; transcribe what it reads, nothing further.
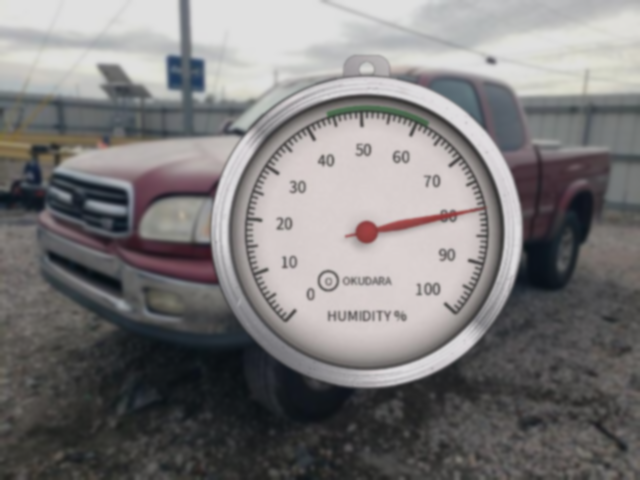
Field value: 80 %
